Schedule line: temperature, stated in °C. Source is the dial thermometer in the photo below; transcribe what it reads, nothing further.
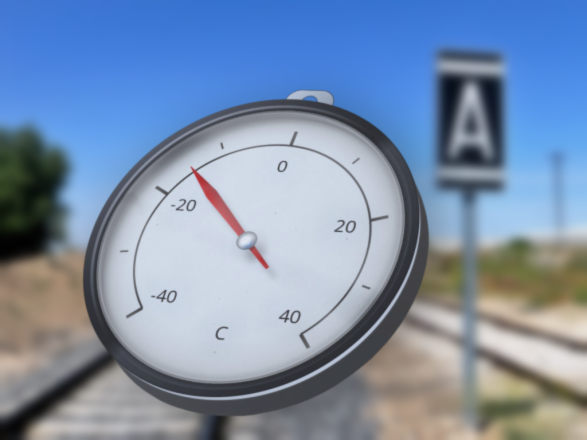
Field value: -15 °C
